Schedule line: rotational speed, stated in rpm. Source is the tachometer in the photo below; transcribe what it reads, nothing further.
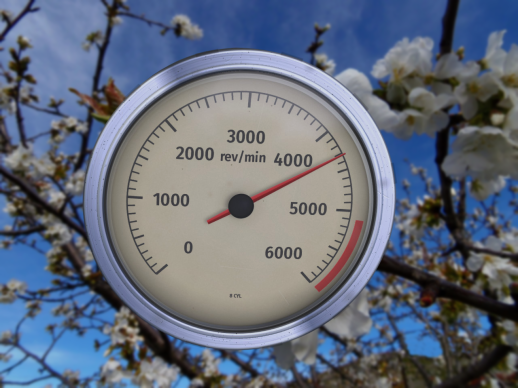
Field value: 4300 rpm
